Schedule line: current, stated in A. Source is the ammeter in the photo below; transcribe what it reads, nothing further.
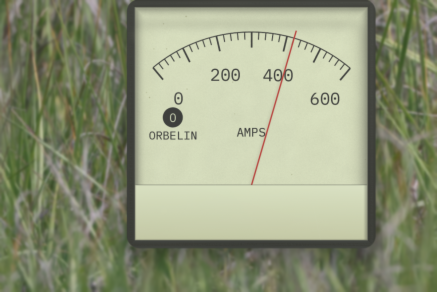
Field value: 420 A
